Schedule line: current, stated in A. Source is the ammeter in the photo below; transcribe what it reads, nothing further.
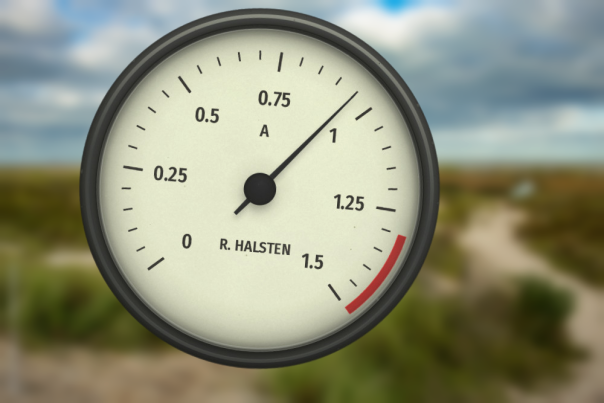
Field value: 0.95 A
